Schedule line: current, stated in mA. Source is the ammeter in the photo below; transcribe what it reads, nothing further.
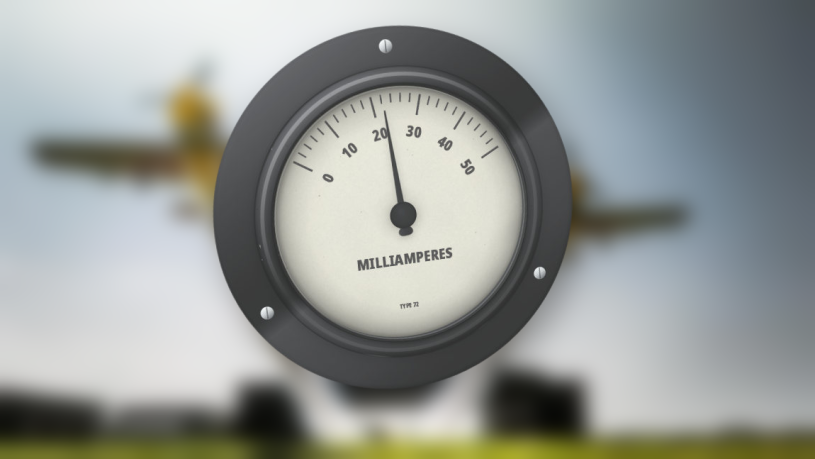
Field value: 22 mA
